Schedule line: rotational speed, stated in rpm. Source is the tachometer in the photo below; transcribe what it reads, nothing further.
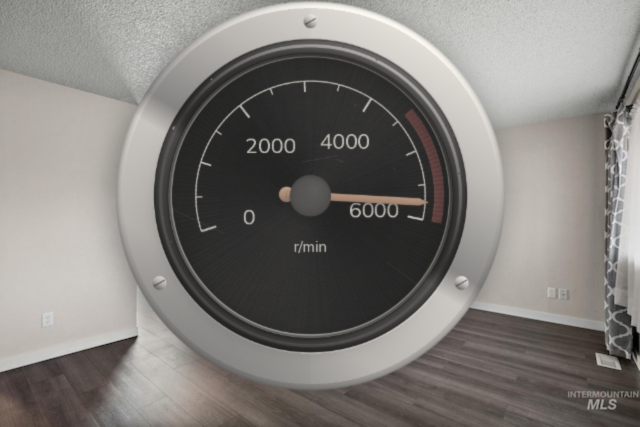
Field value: 5750 rpm
